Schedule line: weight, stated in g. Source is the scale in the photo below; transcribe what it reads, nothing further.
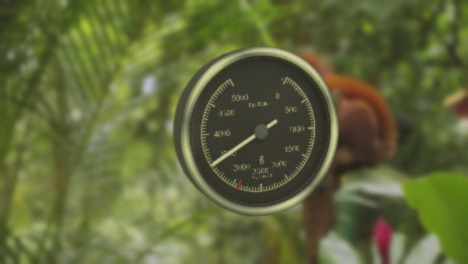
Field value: 3500 g
